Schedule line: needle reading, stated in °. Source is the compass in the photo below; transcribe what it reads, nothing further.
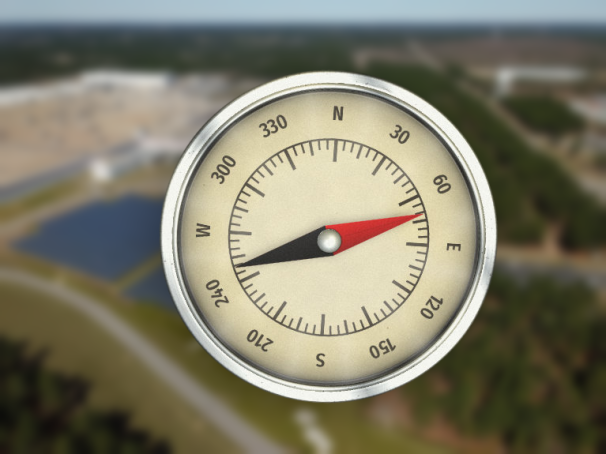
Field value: 70 °
